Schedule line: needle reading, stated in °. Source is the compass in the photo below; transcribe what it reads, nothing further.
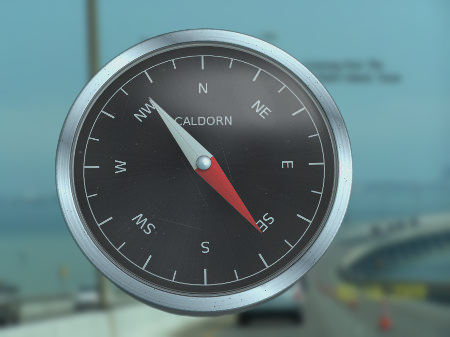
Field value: 142.5 °
